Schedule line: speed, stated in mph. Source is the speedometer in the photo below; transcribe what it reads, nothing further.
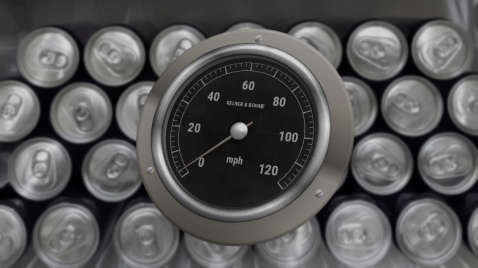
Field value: 2 mph
